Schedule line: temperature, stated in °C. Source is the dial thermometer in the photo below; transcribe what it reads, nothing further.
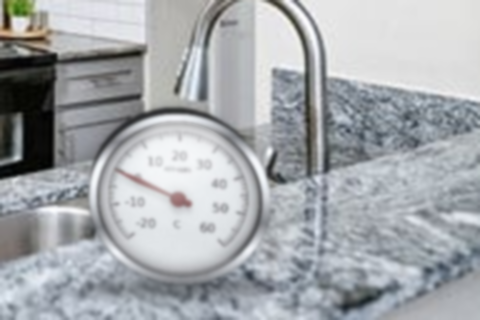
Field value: 0 °C
